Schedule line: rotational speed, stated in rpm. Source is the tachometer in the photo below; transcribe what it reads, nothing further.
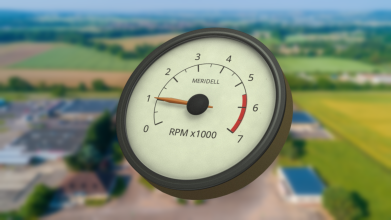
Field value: 1000 rpm
